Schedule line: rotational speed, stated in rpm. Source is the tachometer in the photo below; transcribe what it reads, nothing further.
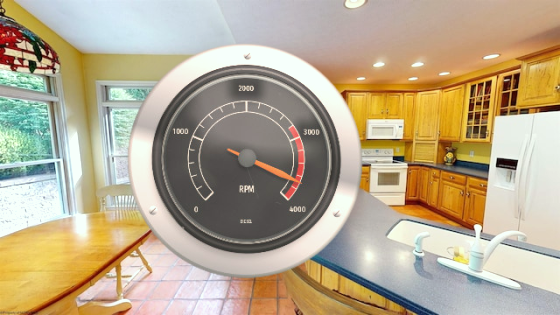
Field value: 3700 rpm
